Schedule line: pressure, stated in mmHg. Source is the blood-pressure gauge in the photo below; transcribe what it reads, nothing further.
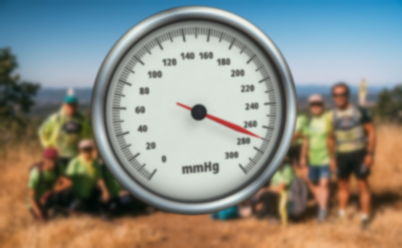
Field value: 270 mmHg
